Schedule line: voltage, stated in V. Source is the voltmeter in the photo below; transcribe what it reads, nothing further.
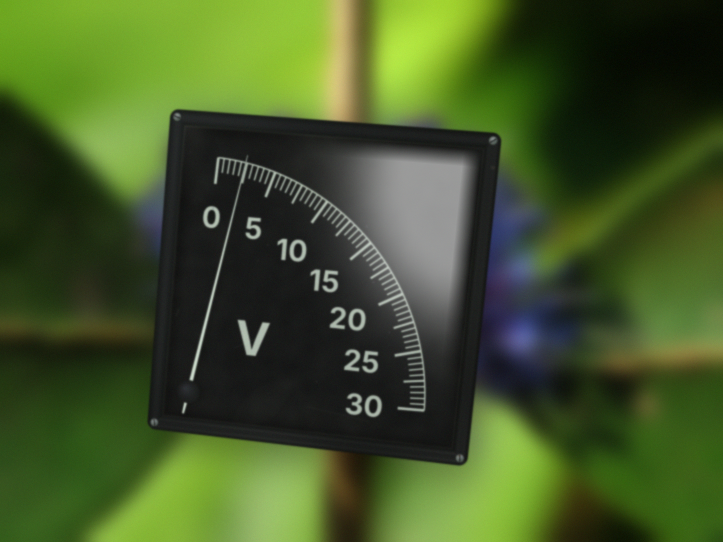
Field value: 2.5 V
